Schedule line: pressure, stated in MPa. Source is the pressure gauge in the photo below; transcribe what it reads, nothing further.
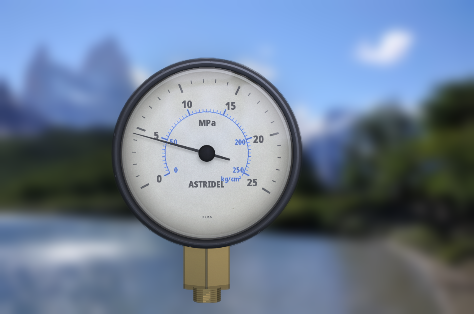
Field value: 4.5 MPa
